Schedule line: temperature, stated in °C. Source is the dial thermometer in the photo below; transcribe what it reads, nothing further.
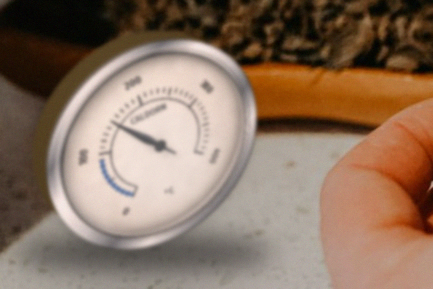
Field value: 150 °C
